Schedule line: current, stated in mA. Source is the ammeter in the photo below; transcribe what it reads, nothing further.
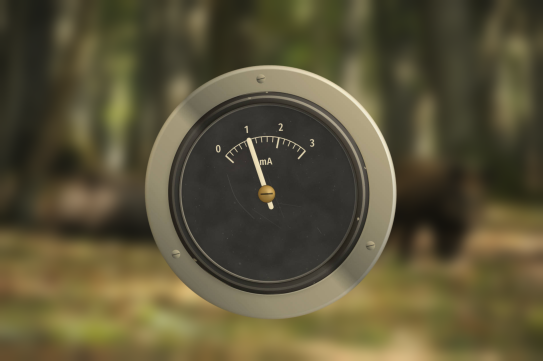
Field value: 1 mA
